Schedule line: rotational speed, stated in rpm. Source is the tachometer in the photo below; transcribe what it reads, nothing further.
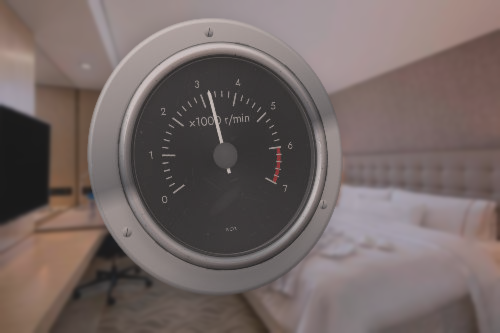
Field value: 3200 rpm
